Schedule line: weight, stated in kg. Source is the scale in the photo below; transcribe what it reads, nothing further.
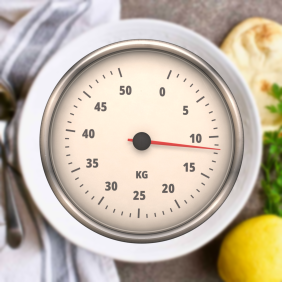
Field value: 11.5 kg
